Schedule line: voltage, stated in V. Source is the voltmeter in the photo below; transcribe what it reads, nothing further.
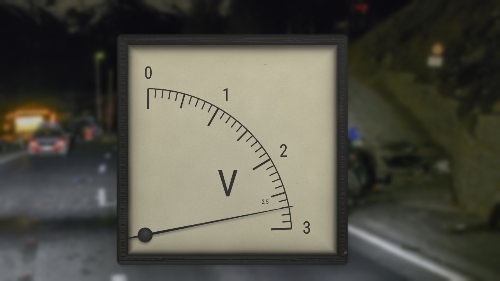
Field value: 2.7 V
